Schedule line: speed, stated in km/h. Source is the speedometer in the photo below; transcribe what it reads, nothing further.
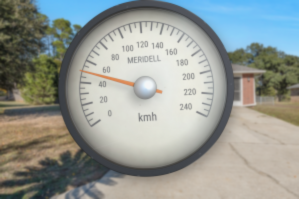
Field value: 50 km/h
